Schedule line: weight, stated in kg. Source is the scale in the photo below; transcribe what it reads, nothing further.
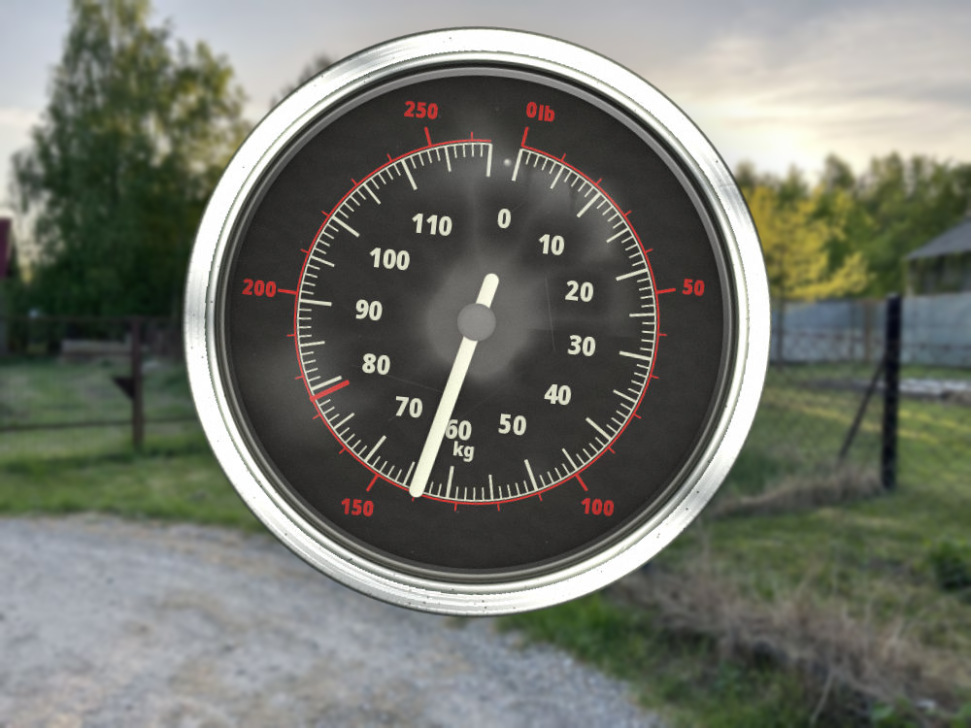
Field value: 63.5 kg
